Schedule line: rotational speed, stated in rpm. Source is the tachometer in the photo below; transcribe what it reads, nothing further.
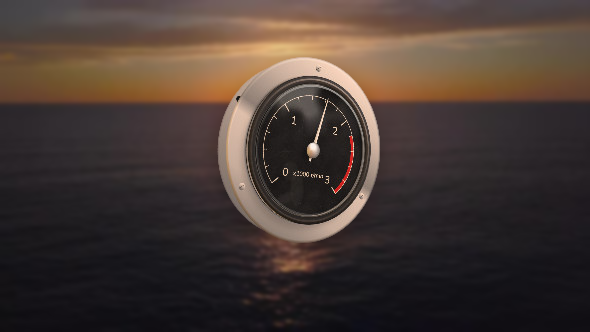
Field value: 1600 rpm
